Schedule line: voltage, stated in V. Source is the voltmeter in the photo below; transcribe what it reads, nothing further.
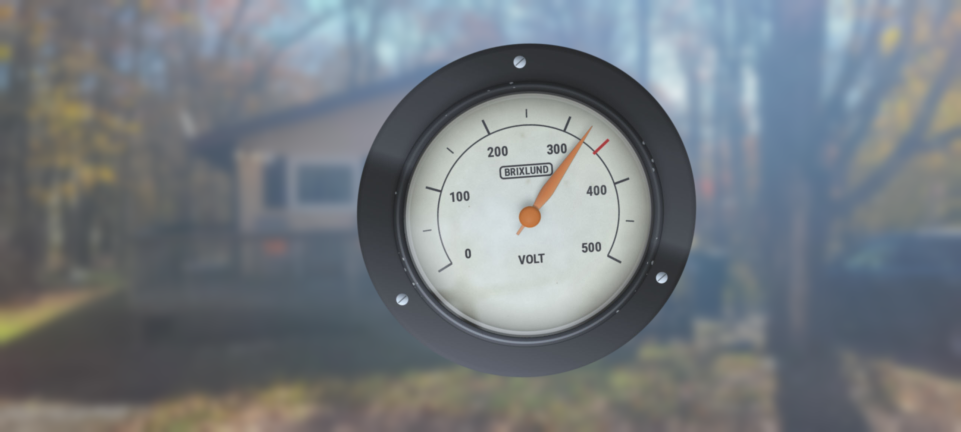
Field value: 325 V
